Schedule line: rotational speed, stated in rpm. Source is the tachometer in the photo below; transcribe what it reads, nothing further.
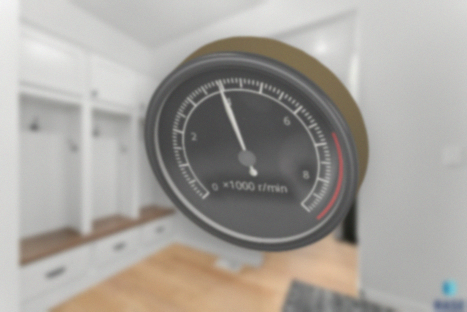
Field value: 4000 rpm
